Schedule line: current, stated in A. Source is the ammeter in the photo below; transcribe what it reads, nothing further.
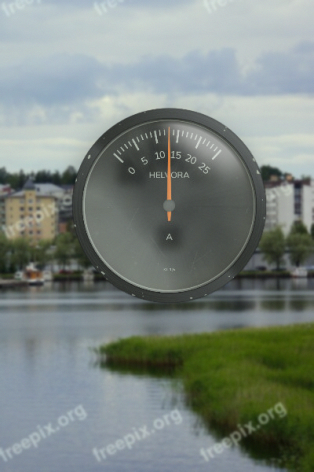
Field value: 13 A
